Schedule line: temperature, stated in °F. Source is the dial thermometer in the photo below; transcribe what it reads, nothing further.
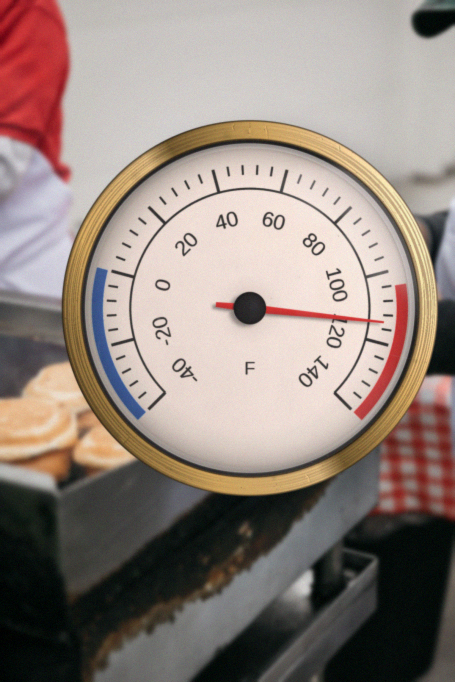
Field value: 114 °F
